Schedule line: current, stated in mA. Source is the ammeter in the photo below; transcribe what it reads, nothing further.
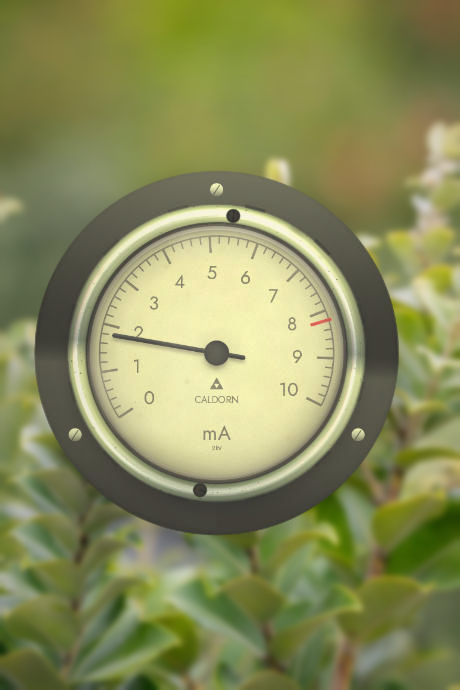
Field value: 1.8 mA
